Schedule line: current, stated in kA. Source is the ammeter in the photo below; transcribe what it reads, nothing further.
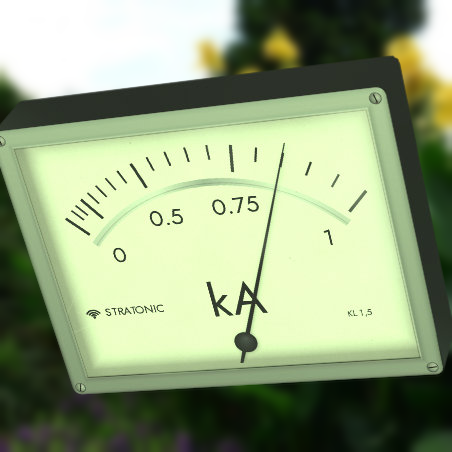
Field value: 0.85 kA
